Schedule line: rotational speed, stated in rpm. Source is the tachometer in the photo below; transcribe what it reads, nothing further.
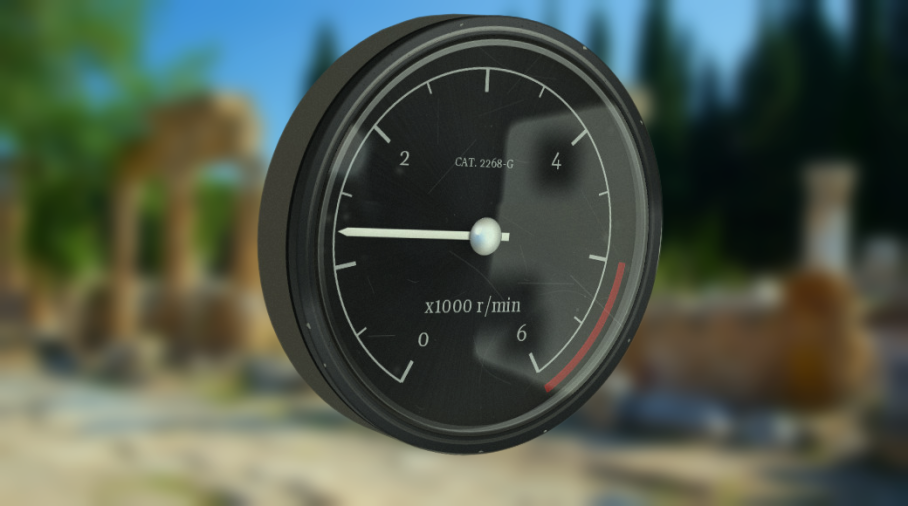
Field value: 1250 rpm
